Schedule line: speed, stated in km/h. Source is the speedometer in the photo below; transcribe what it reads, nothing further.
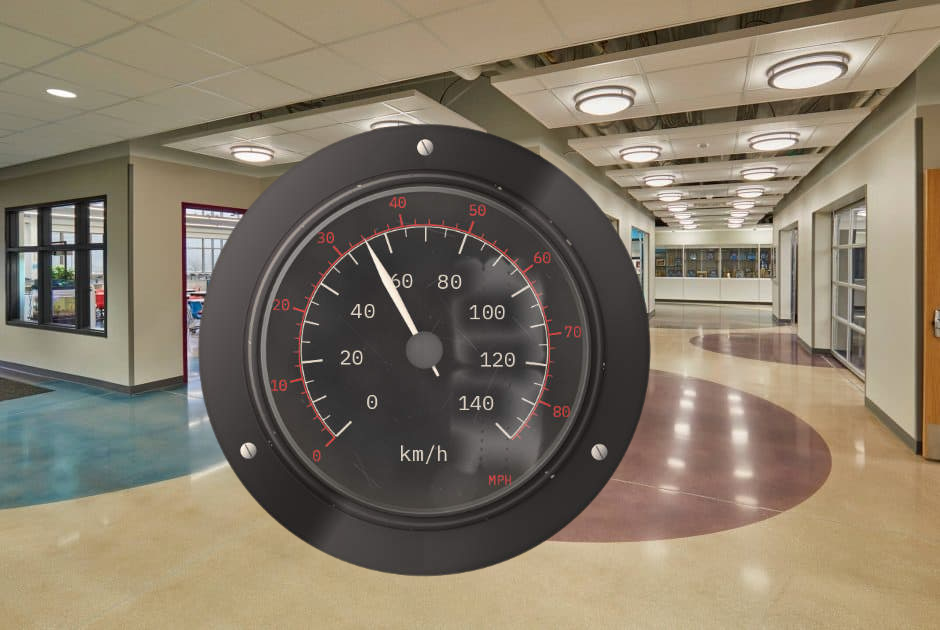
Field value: 55 km/h
